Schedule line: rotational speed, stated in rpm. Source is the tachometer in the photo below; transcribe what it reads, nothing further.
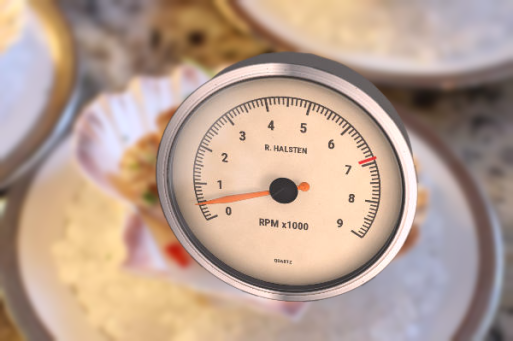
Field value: 500 rpm
